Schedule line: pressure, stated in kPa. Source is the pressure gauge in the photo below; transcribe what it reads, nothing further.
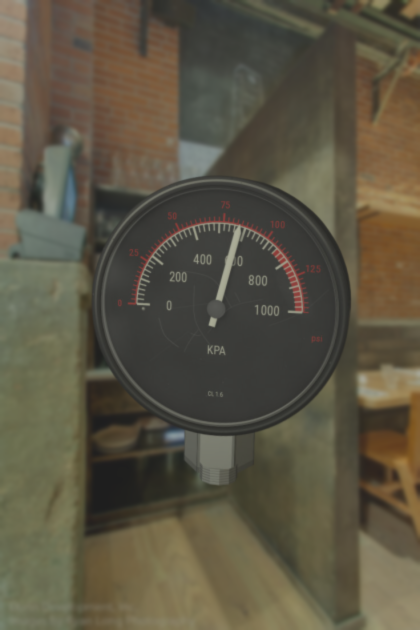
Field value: 580 kPa
